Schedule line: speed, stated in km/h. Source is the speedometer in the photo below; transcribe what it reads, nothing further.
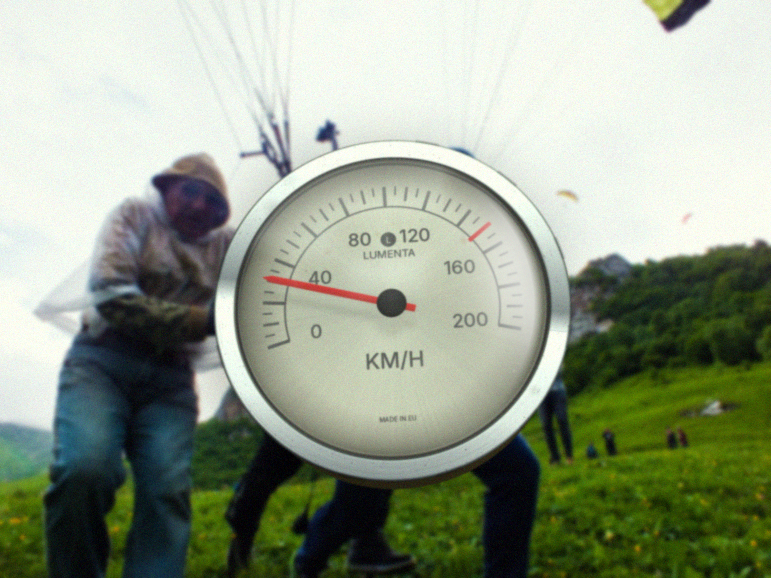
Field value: 30 km/h
